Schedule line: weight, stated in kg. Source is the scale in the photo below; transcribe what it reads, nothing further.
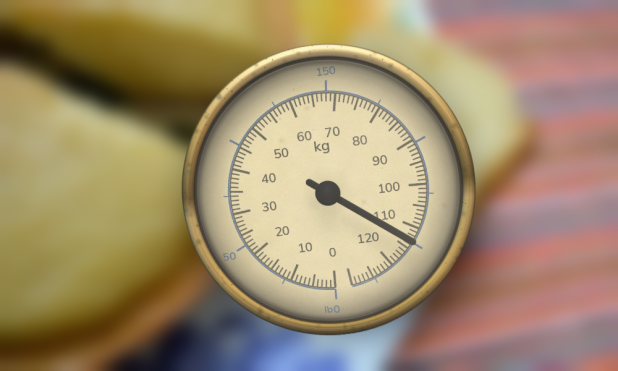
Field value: 113 kg
